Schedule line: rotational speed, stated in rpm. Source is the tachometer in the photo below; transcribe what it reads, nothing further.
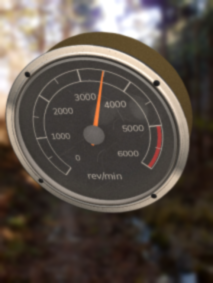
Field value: 3500 rpm
